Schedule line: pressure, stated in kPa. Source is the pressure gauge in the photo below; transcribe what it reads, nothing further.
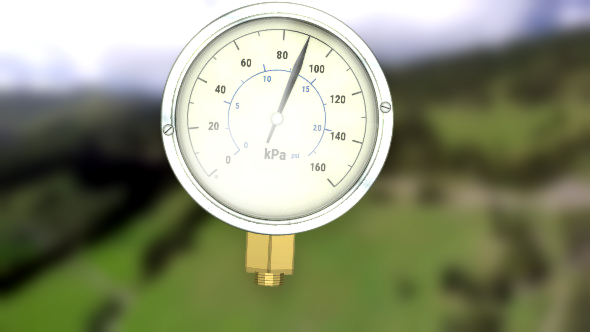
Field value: 90 kPa
